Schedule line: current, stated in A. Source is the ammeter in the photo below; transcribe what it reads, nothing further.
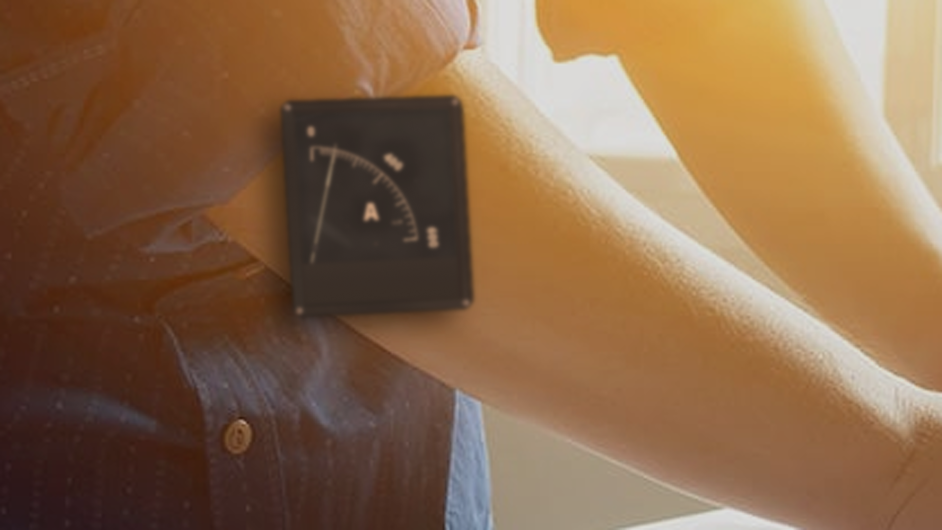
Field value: 200 A
